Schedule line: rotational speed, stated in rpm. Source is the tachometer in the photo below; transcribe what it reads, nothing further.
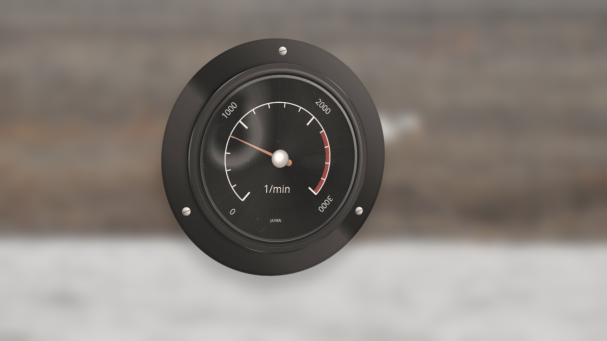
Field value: 800 rpm
